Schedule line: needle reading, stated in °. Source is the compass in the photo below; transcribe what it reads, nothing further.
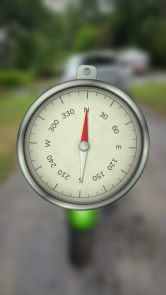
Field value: 0 °
